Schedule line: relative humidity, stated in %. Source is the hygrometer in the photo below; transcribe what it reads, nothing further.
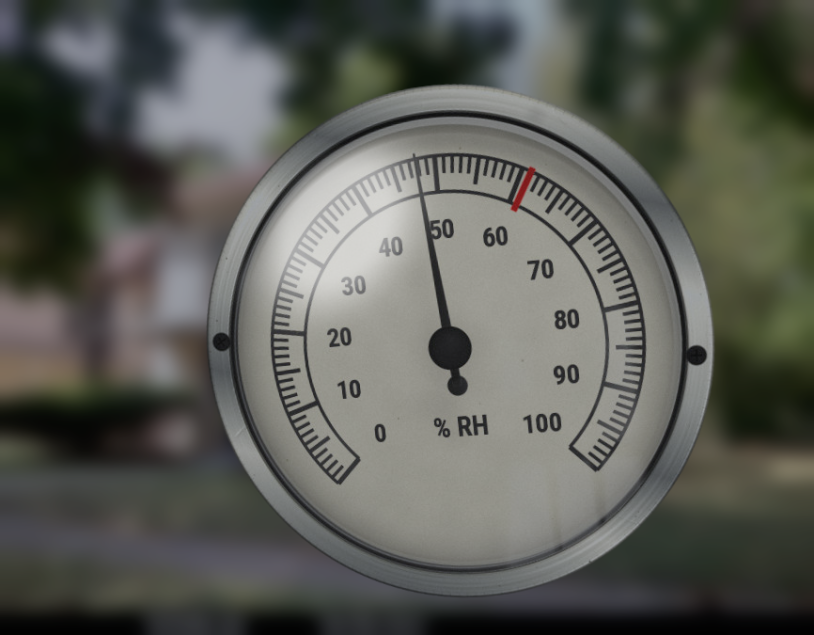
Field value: 48 %
